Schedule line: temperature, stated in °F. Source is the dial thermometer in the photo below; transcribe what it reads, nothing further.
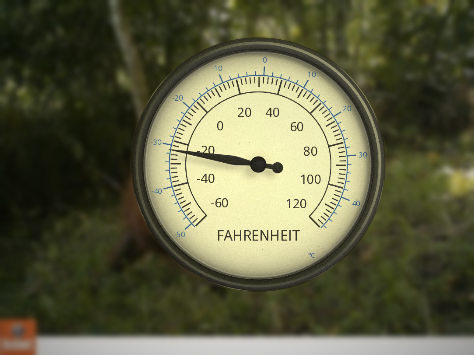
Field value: -24 °F
